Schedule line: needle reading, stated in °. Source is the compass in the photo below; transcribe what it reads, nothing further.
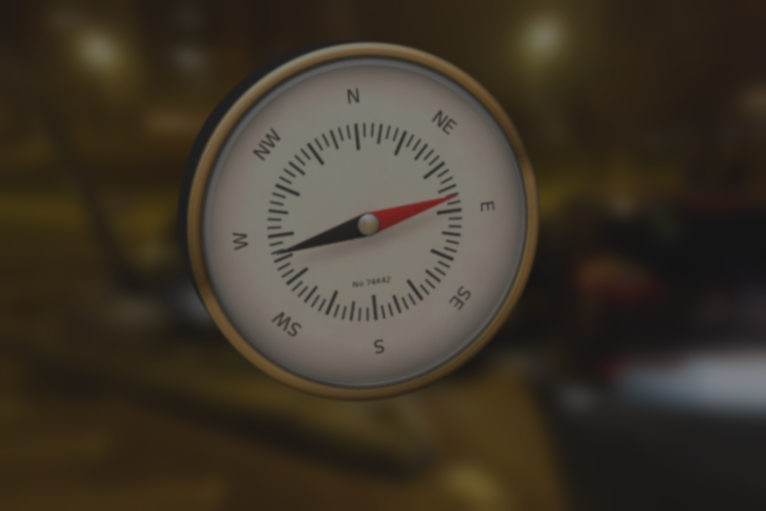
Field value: 80 °
